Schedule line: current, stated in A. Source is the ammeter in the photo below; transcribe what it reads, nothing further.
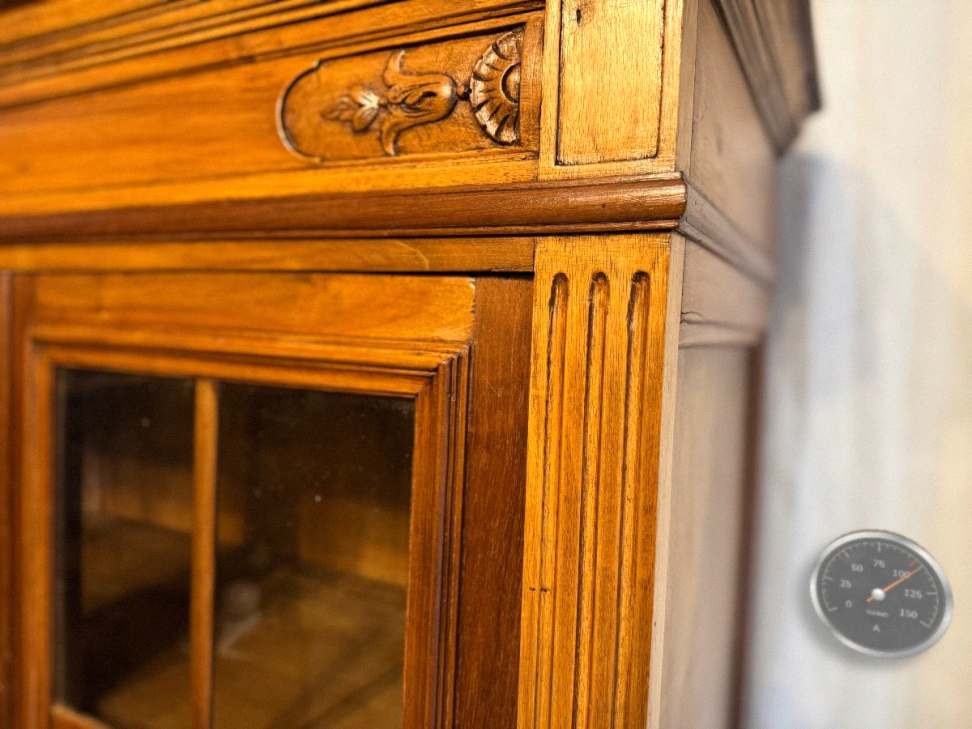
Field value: 105 A
